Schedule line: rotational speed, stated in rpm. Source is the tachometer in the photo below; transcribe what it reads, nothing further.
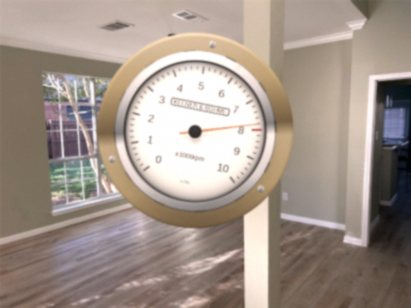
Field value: 7800 rpm
